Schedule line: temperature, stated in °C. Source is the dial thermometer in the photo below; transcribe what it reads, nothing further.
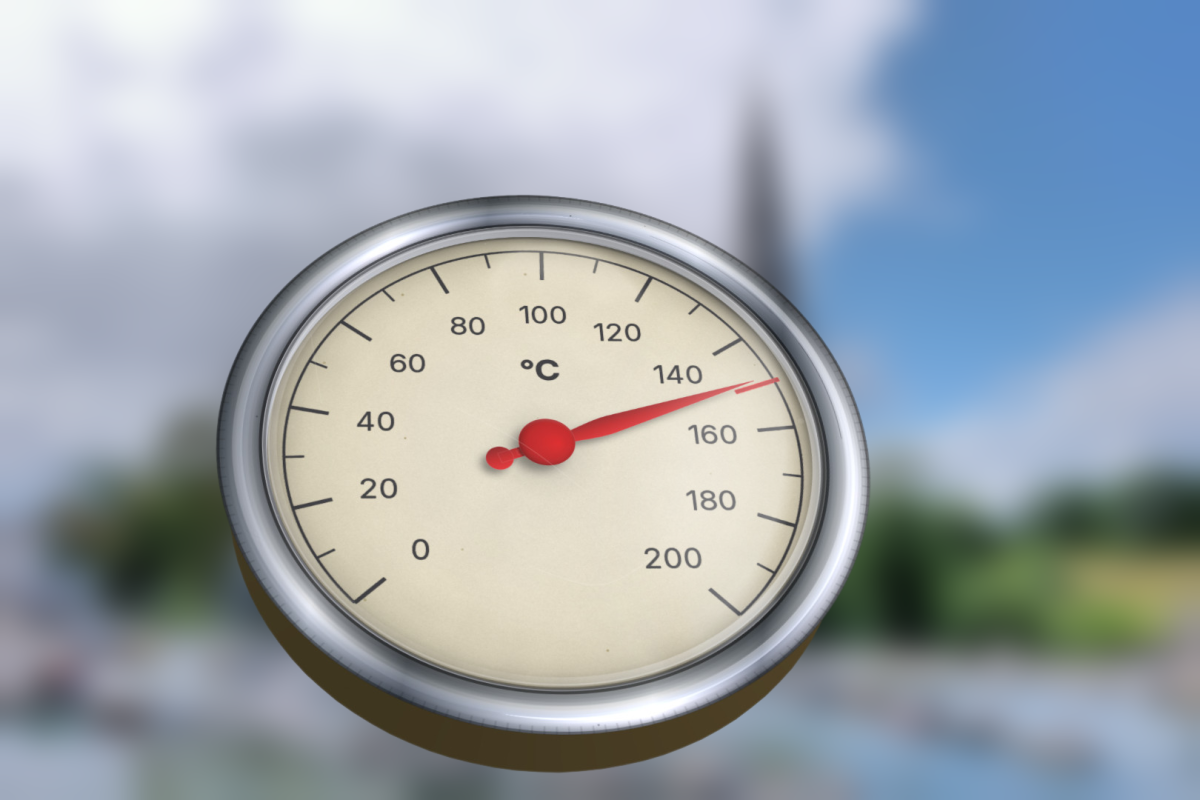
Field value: 150 °C
